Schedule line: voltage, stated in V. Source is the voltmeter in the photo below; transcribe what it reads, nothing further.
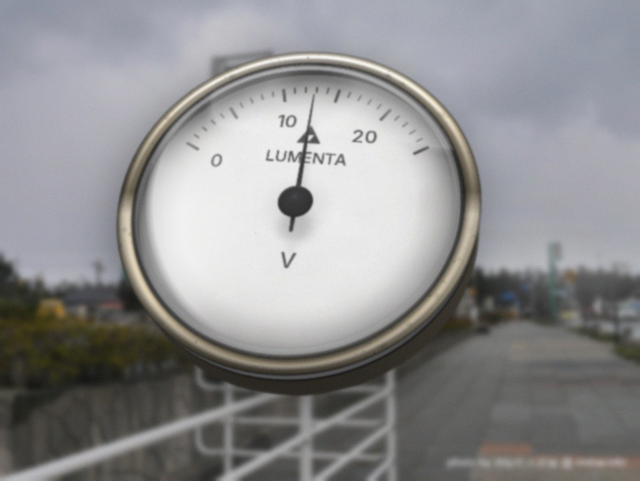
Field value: 13 V
